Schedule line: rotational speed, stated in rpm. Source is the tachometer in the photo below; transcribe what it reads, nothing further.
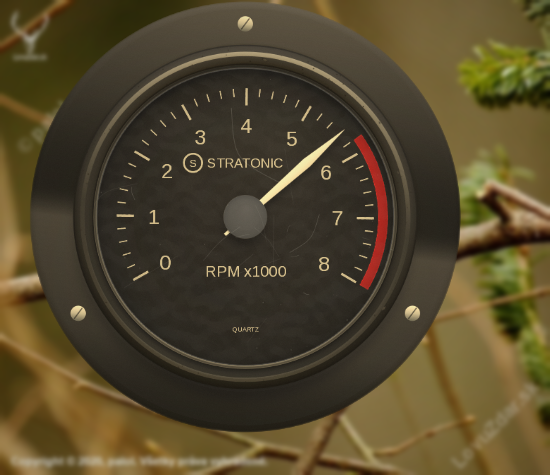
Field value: 5600 rpm
